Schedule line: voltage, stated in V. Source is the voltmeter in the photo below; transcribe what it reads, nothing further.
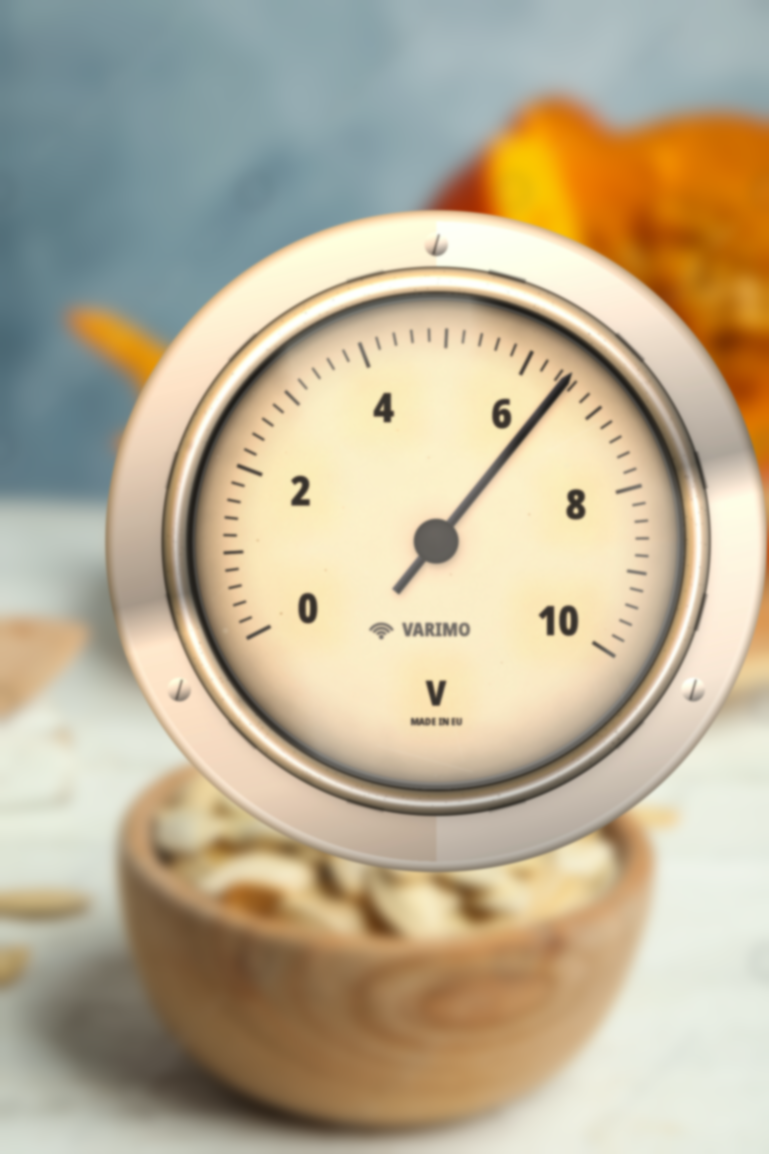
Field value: 6.5 V
